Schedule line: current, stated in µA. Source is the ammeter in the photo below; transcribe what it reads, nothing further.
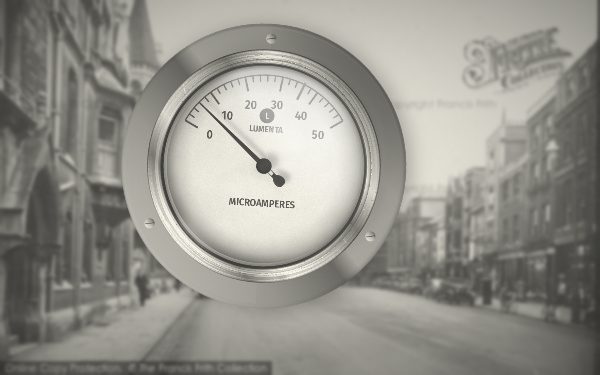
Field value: 6 µA
